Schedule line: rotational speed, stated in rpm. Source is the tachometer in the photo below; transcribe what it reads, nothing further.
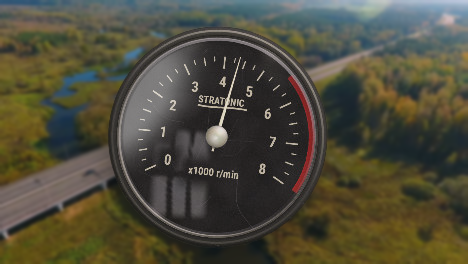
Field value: 4375 rpm
